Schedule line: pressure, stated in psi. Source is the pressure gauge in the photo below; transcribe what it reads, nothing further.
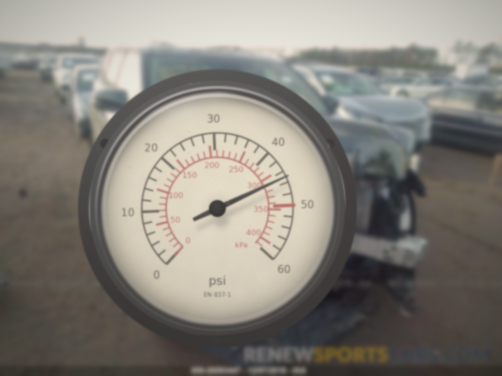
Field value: 45 psi
